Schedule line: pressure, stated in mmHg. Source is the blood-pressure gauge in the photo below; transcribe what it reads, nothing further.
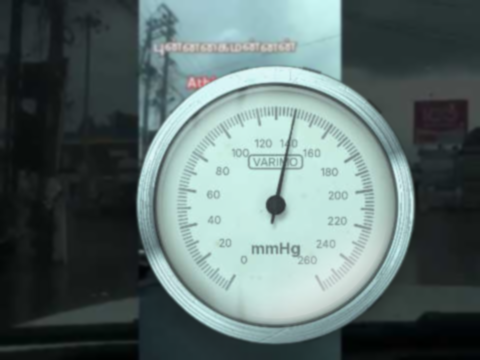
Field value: 140 mmHg
